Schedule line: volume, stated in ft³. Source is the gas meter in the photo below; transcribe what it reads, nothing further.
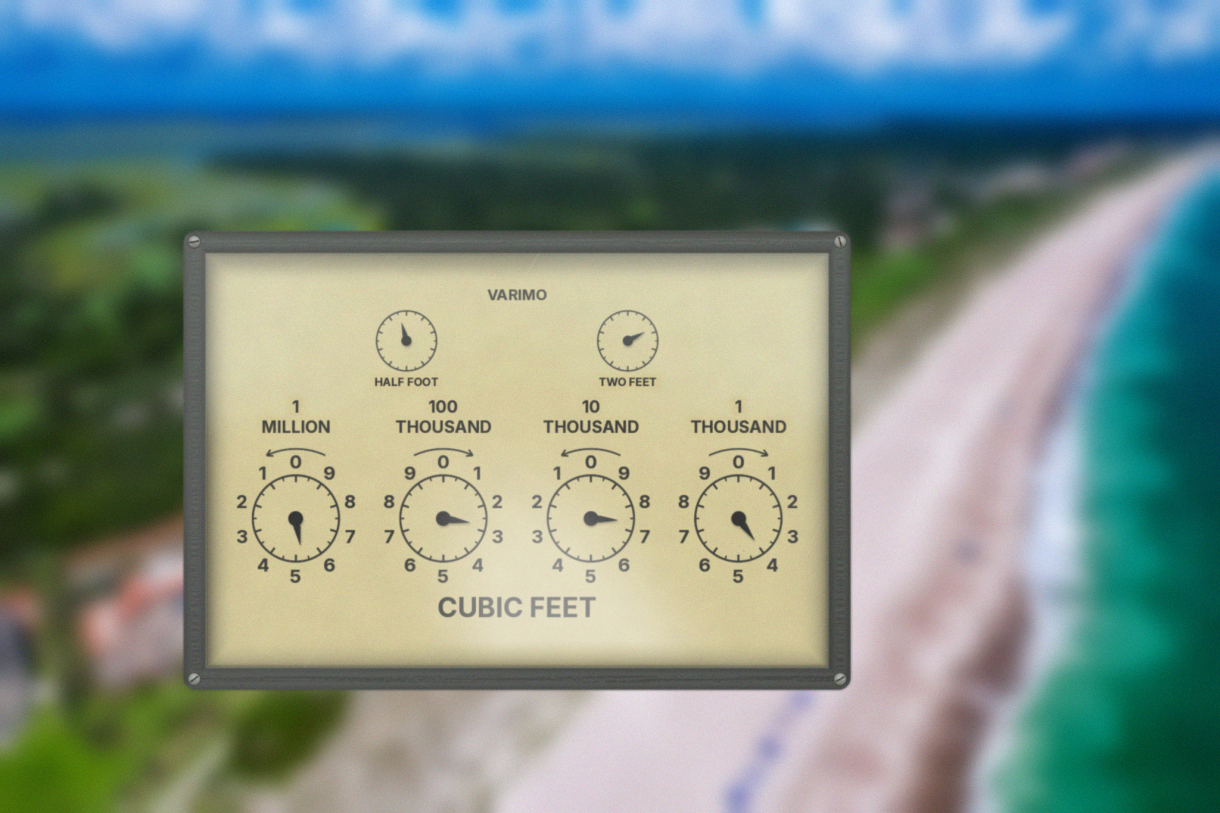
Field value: 527400 ft³
